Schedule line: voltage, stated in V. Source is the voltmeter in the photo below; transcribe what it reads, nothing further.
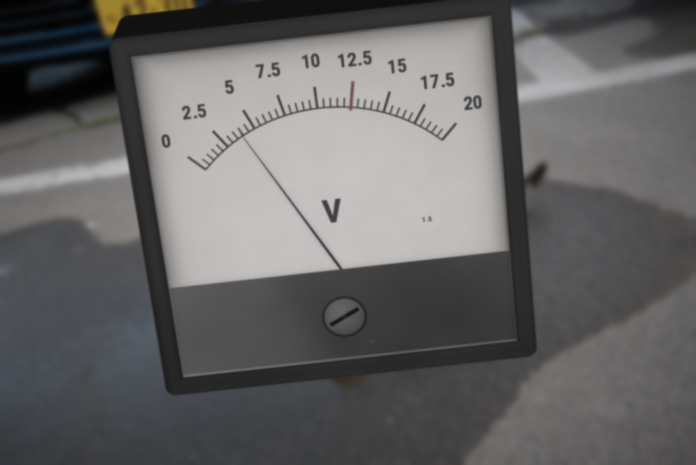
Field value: 4 V
